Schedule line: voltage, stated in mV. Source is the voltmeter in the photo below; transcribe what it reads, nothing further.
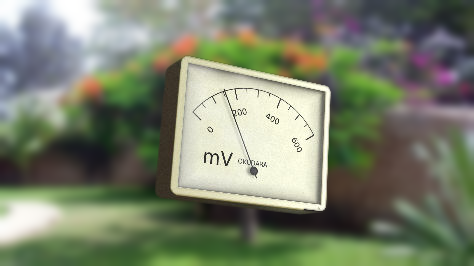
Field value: 150 mV
